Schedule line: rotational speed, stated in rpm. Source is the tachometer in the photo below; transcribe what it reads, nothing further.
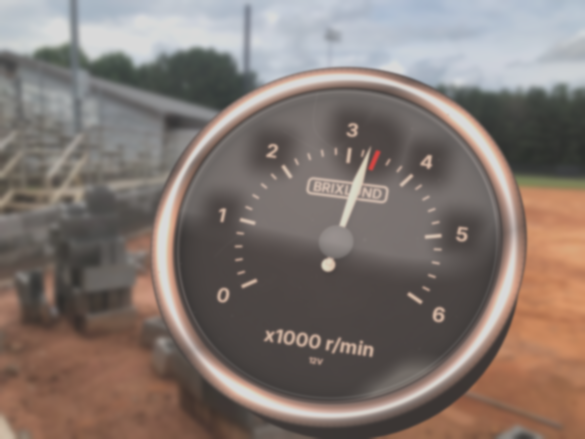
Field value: 3300 rpm
